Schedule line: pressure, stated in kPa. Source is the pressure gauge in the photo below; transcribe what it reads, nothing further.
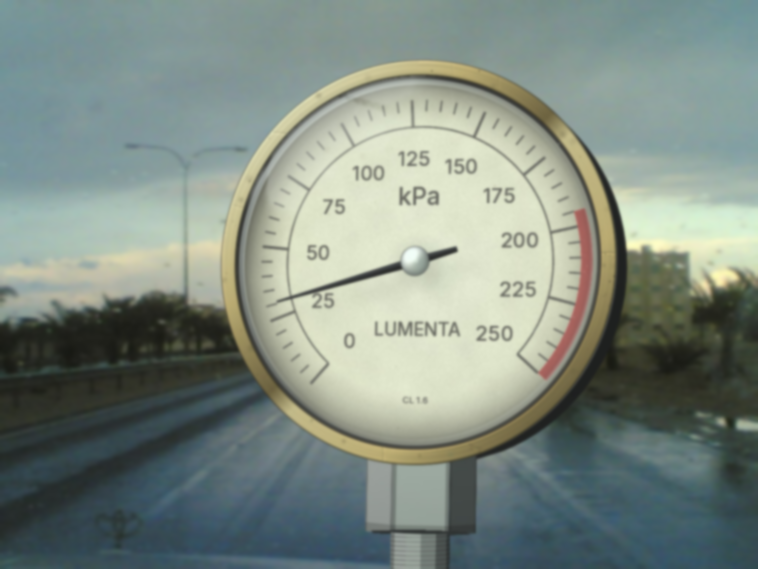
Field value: 30 kPa
